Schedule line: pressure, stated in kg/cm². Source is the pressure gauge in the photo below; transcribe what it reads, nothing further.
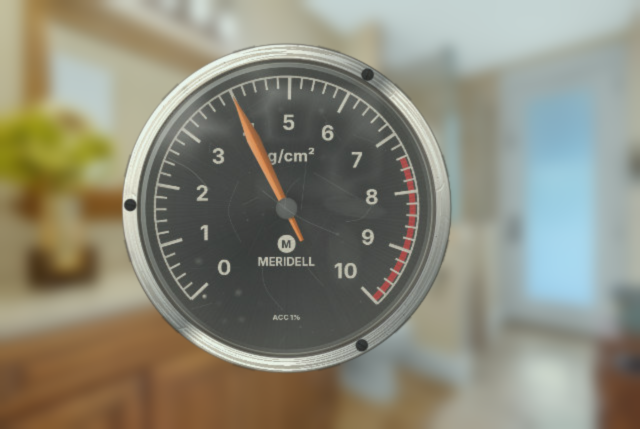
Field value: 4 kg/cm²
